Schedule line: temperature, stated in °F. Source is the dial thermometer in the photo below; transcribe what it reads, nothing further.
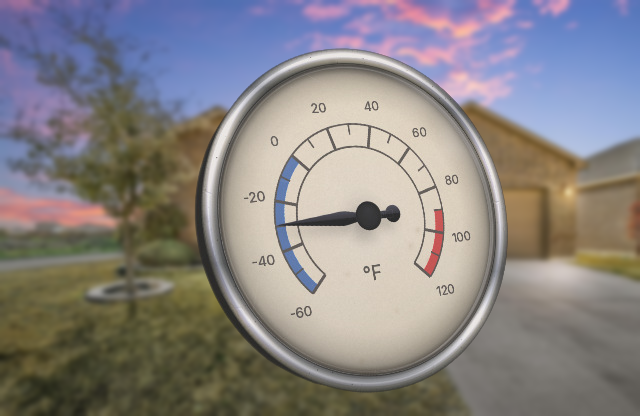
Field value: -30 °F
